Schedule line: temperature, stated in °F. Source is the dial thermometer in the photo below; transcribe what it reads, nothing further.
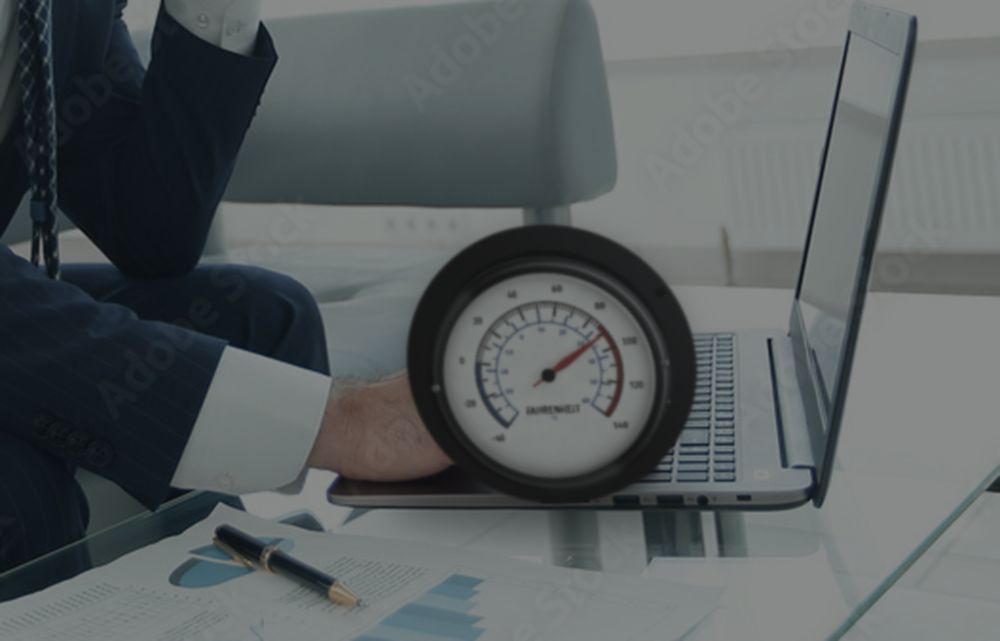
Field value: 90 °F
